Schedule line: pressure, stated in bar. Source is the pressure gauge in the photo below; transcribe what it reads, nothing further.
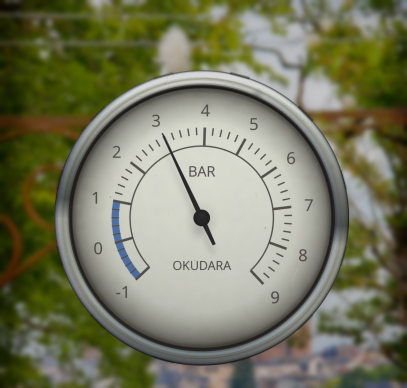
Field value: 3 bar
